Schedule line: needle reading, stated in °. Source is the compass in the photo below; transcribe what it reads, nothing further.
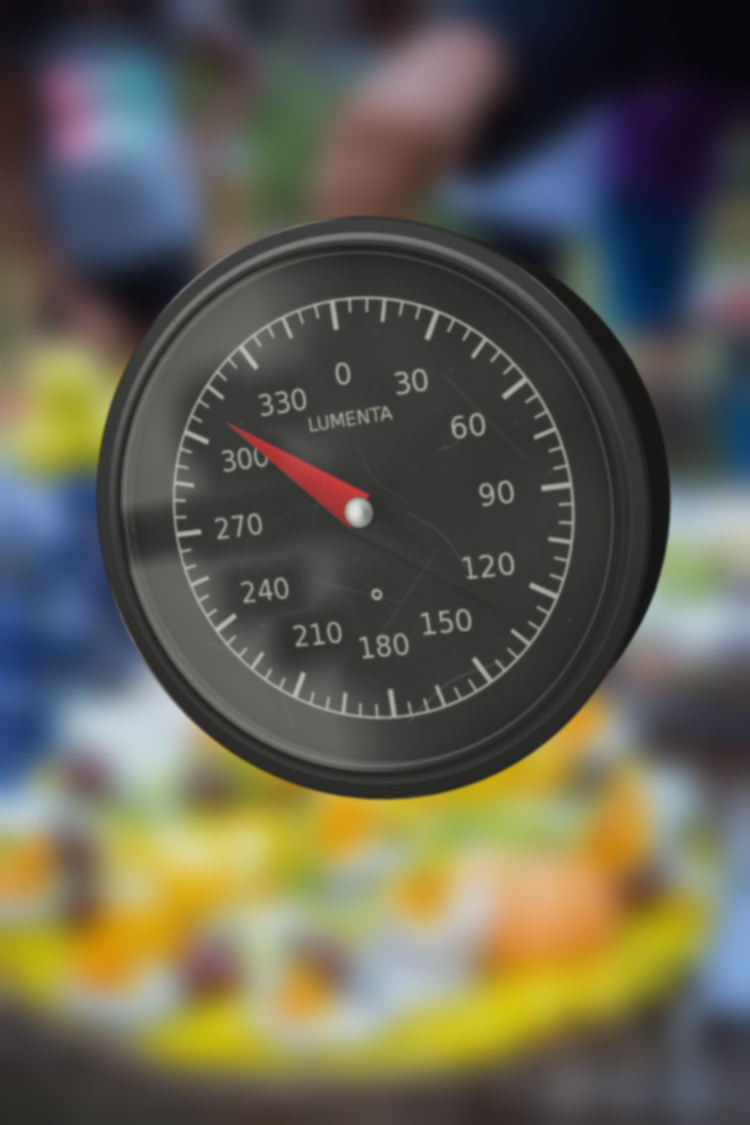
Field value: 310 °
